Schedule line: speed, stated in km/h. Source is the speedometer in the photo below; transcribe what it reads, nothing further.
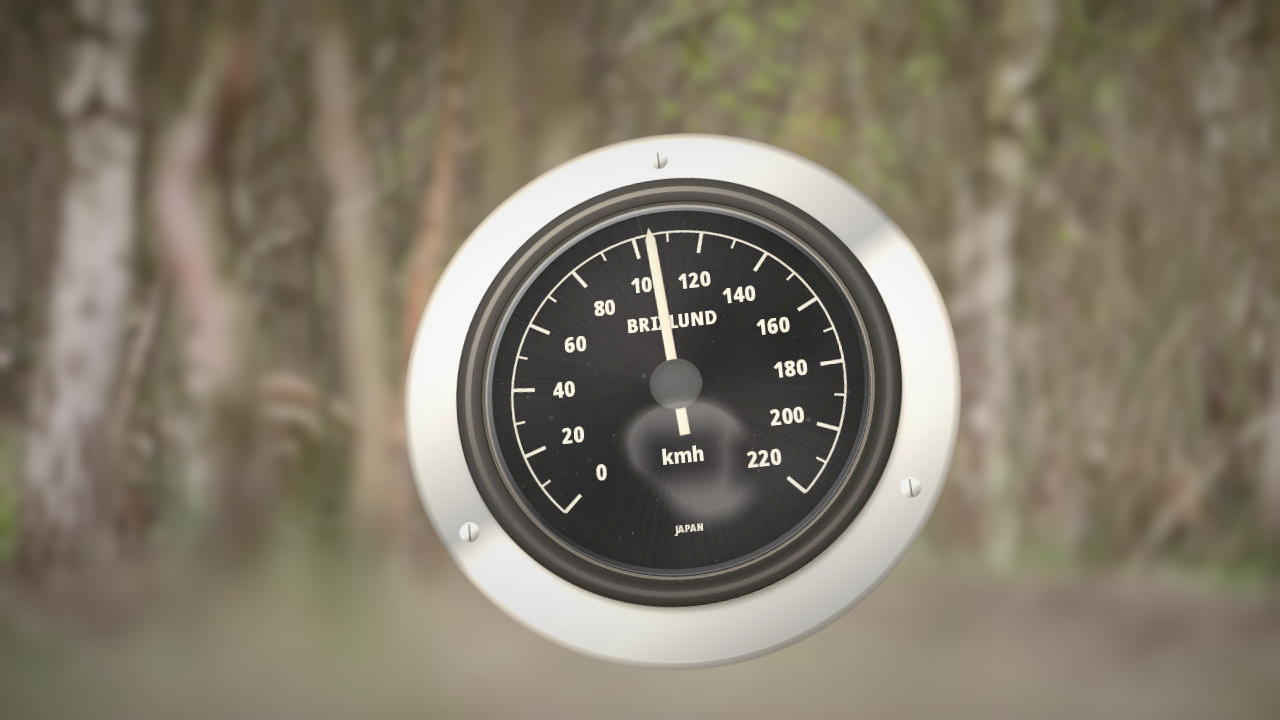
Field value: 105 km/h
